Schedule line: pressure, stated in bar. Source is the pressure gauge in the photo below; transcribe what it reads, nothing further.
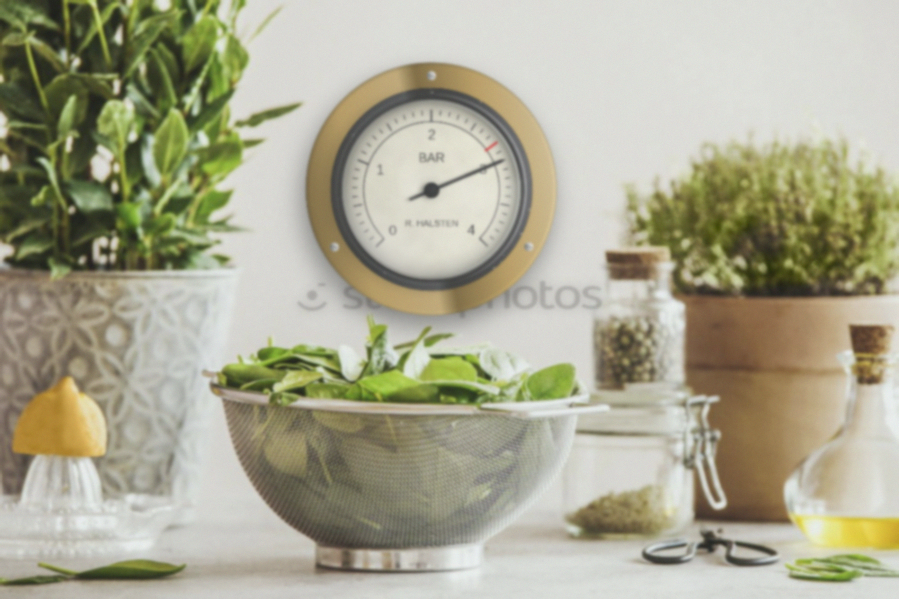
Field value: 3 bar
